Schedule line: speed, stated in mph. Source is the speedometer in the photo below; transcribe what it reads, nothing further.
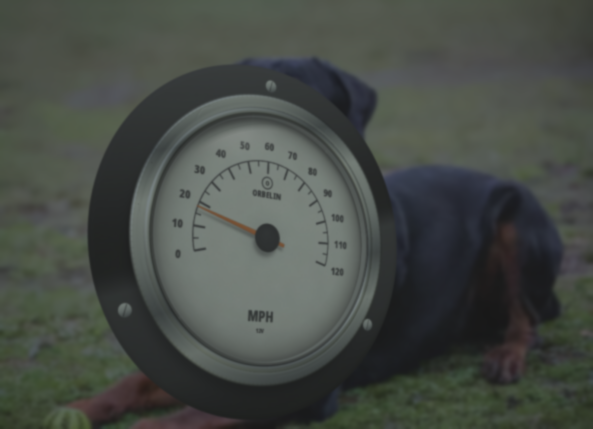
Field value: 17.5 mph
